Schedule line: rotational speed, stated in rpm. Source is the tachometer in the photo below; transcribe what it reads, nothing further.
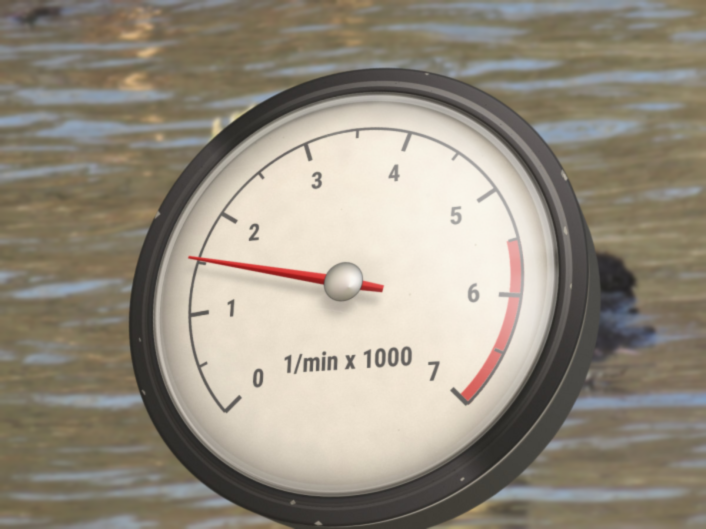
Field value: 1500 rpm
